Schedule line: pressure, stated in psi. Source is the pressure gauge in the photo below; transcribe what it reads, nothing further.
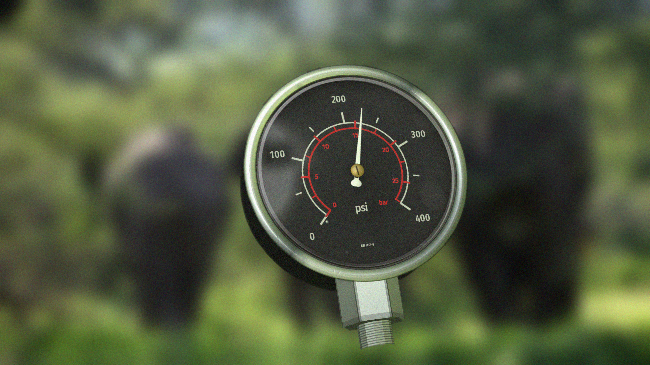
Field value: 225 psi
